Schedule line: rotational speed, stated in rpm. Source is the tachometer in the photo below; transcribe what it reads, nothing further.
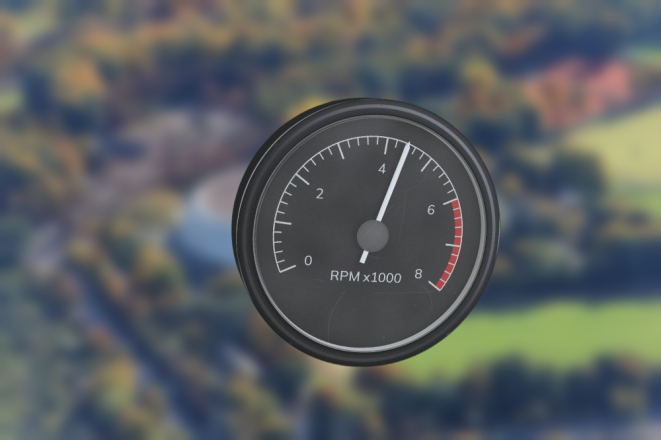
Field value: 4400 rpm
